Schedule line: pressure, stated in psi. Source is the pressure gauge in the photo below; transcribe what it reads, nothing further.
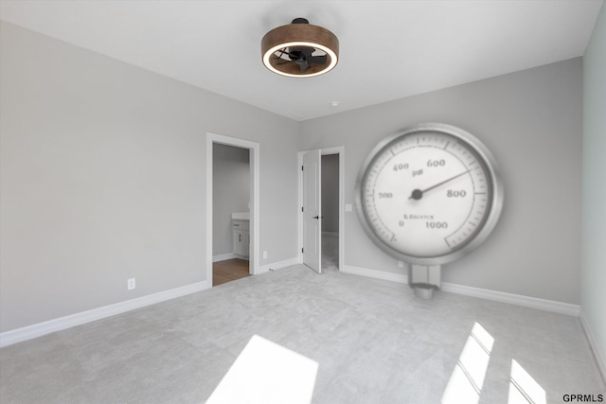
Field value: 720 psi
